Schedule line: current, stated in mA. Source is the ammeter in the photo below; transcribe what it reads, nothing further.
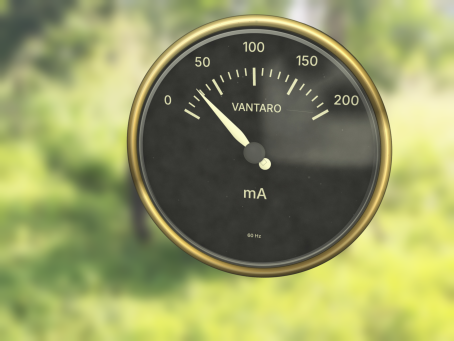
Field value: 30 mA
